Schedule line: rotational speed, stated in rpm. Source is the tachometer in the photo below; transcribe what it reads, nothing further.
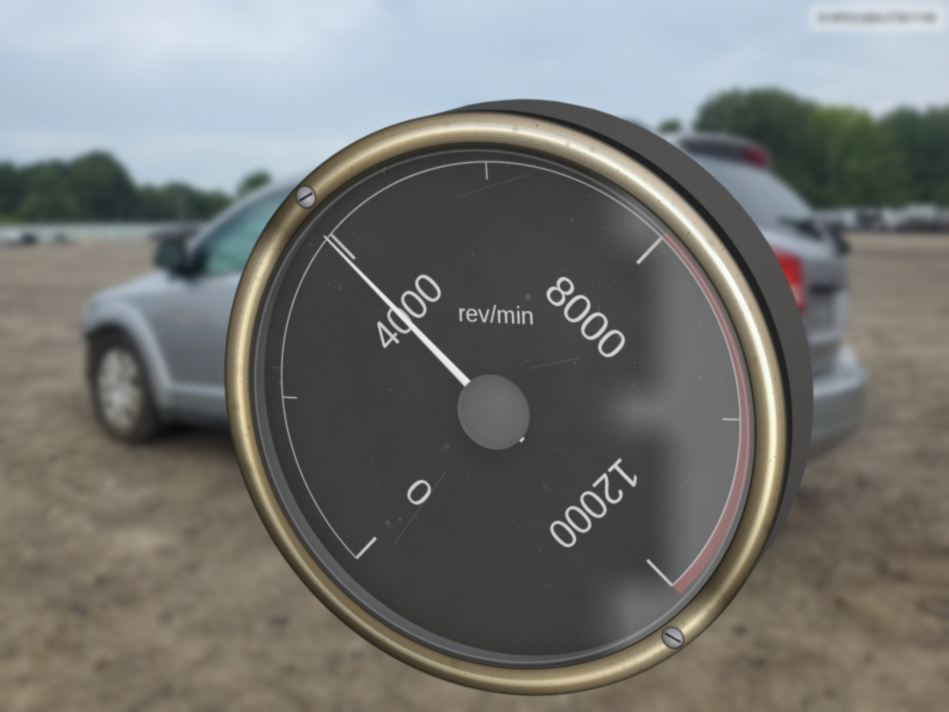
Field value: 4000 rpm
